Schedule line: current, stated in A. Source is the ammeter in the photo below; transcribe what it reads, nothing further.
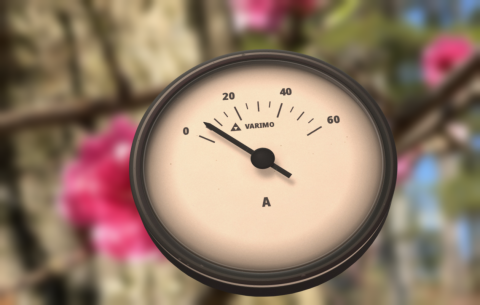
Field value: 5 A
